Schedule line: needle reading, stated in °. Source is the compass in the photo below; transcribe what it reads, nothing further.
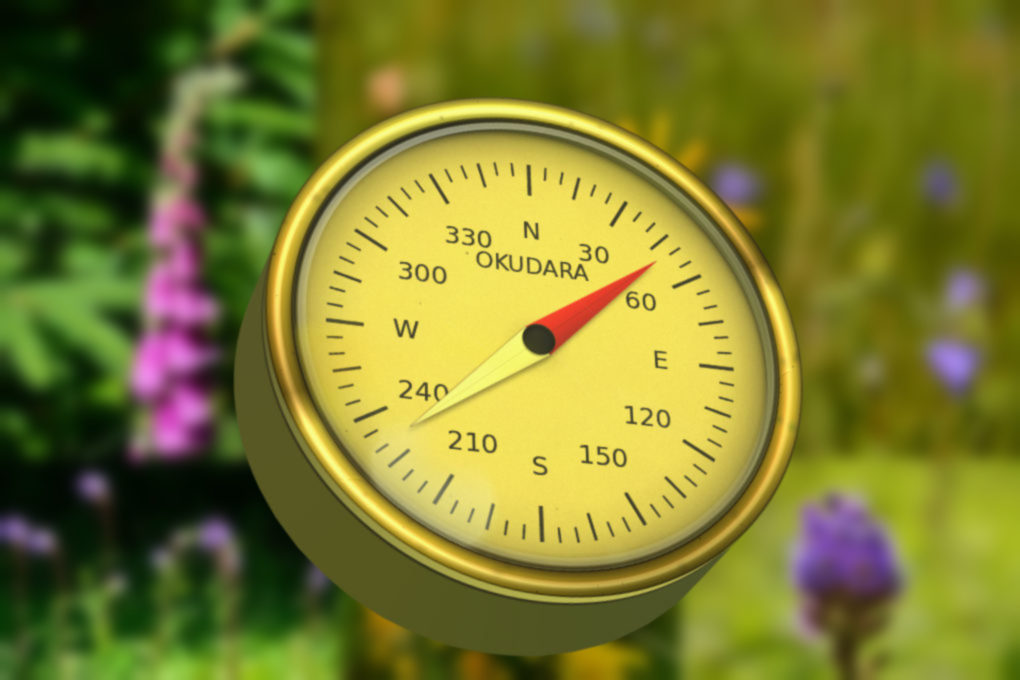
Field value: 50 °
